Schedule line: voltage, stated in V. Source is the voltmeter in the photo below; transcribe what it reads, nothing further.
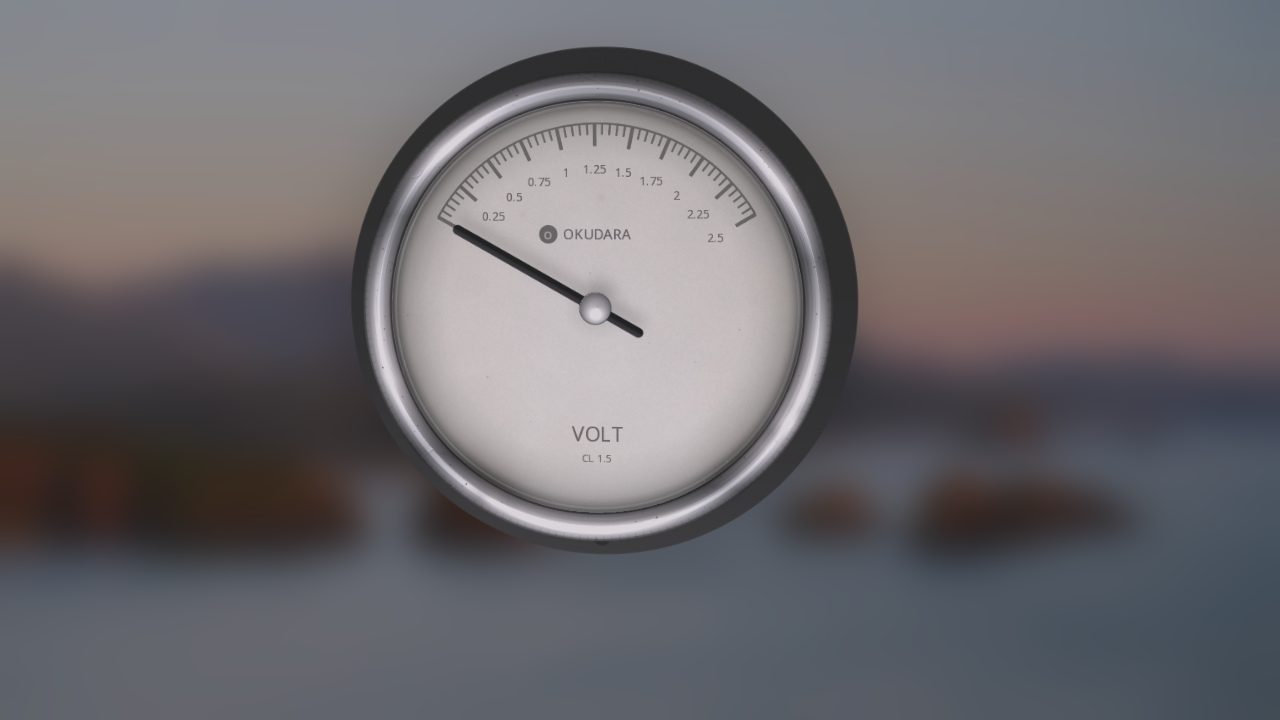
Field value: 0 V
